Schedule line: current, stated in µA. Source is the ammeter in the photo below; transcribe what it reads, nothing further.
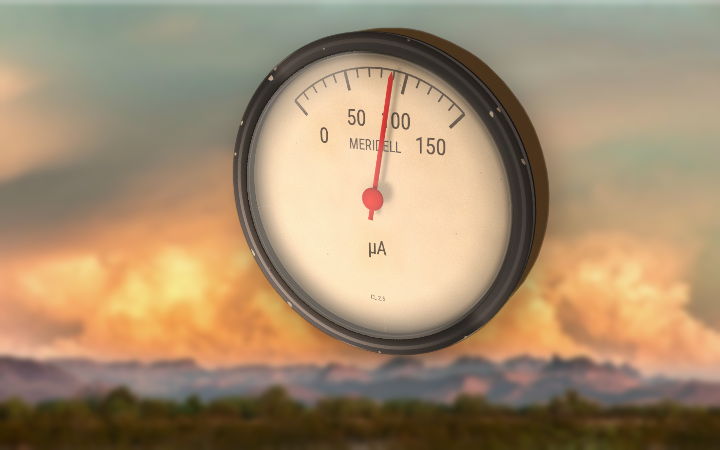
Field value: 90 µA
